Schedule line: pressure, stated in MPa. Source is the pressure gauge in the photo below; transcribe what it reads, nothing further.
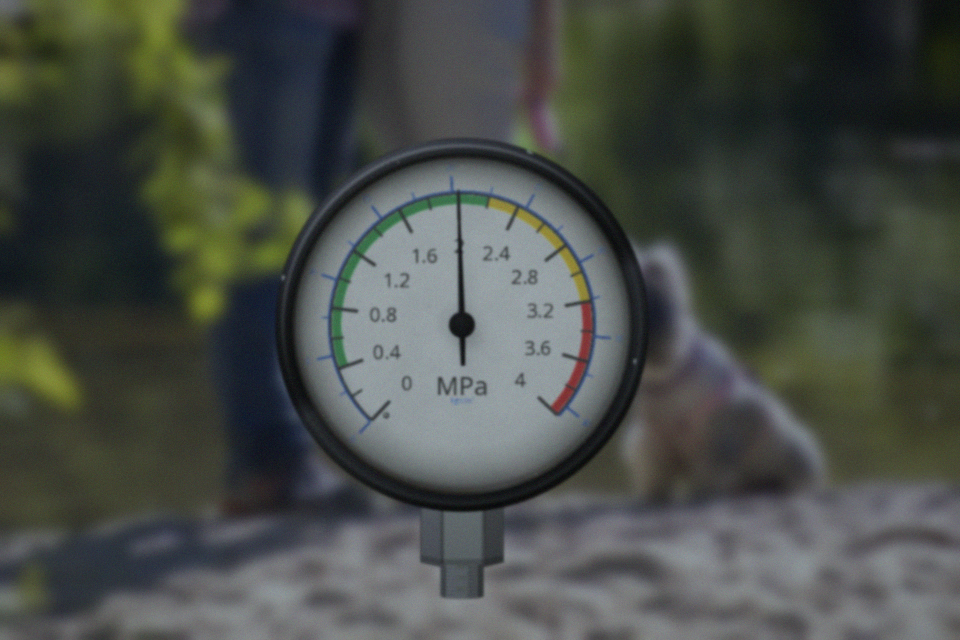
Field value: 2 MPa
